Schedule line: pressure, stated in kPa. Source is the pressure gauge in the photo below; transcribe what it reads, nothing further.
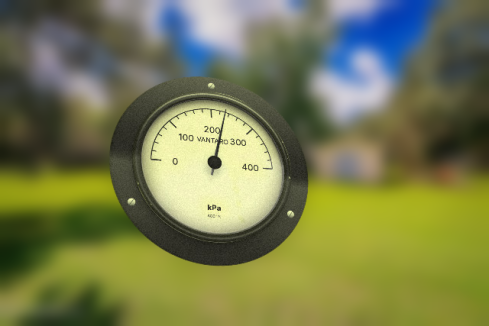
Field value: 230 kPa
